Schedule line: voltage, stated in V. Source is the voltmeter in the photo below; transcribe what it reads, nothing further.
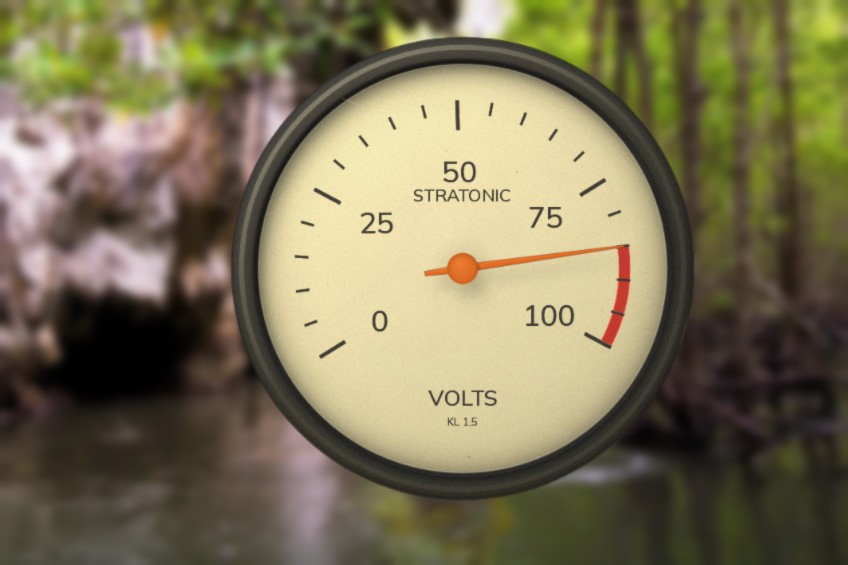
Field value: 85 V
